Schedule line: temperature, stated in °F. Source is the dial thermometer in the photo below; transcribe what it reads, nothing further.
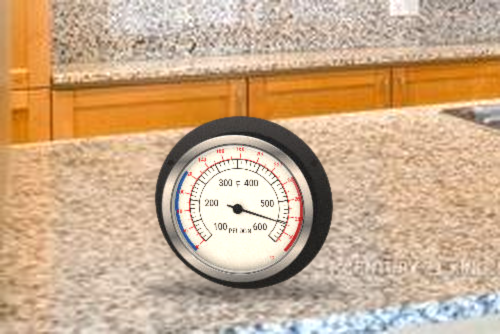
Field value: 550 °F
